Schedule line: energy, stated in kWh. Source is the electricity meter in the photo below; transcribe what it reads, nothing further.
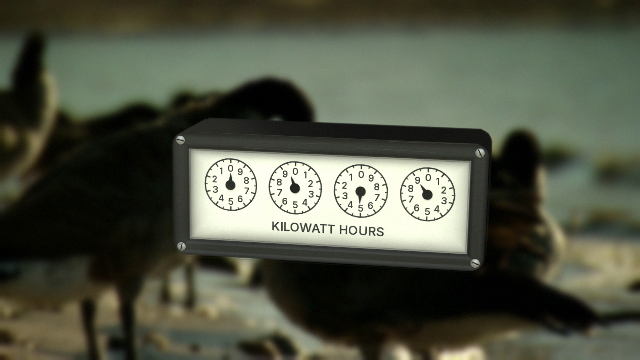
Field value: 9949 kWh
